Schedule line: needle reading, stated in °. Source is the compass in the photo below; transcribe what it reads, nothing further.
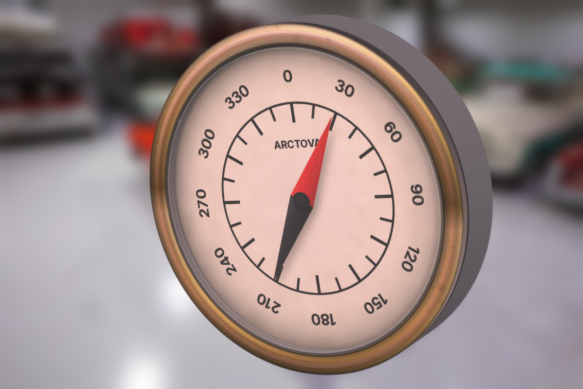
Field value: 30 °
